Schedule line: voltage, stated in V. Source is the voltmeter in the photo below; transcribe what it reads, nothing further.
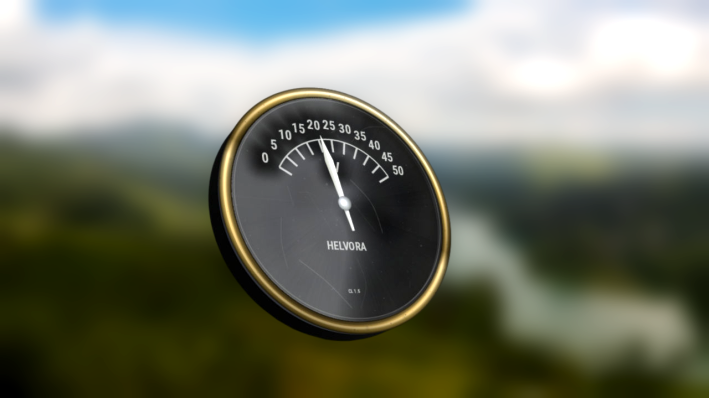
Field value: 20 V
